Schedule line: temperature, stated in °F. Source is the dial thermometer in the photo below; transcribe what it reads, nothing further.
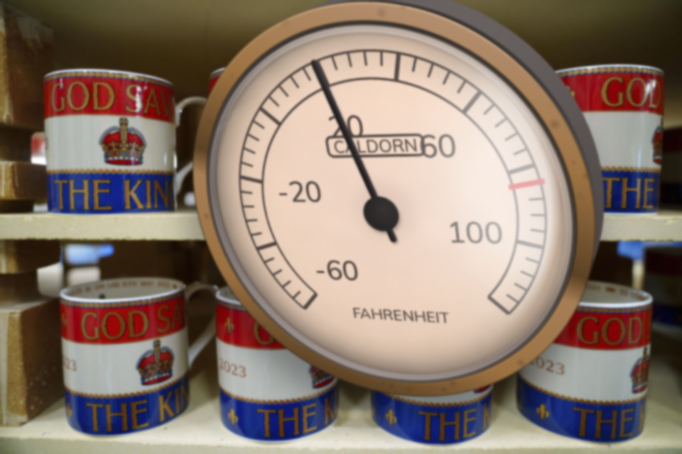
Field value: 20 °F
